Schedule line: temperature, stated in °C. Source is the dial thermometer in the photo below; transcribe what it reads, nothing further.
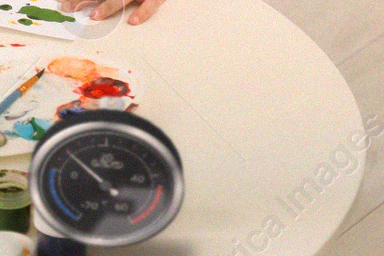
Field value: 8 °C
